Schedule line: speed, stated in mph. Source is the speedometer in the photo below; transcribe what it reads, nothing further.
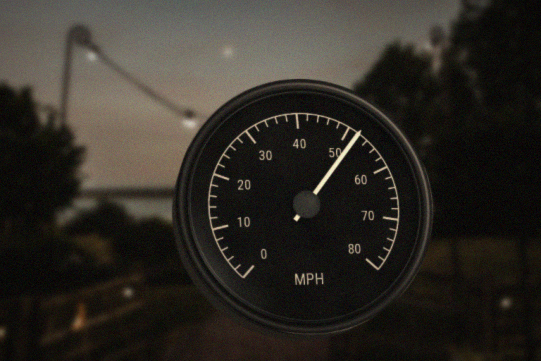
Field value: 52 mph
